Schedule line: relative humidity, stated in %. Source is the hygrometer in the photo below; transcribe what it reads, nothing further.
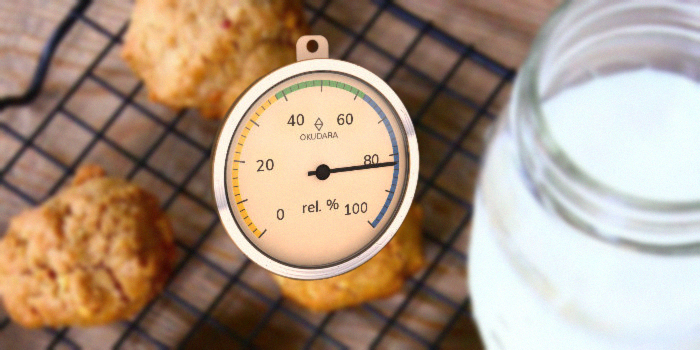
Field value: 82 %
